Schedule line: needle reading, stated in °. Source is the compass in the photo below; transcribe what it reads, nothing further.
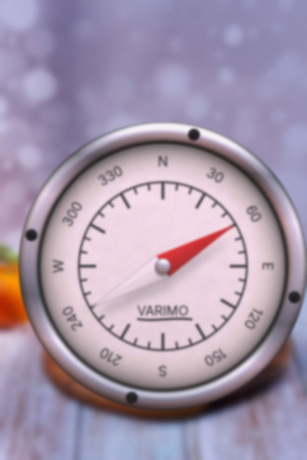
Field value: 60 °
